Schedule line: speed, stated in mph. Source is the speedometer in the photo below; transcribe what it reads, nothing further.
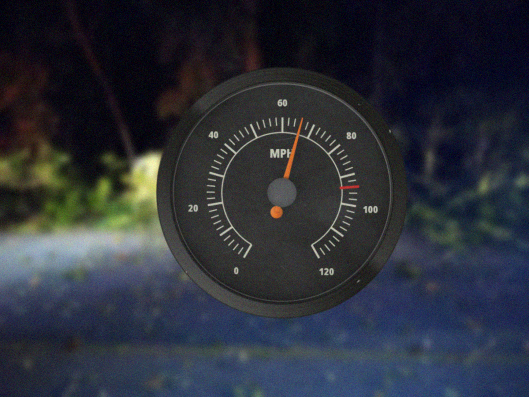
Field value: 66 mph
